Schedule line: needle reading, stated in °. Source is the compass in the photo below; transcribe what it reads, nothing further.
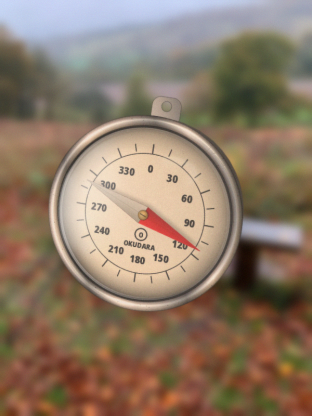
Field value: 112.5 °
